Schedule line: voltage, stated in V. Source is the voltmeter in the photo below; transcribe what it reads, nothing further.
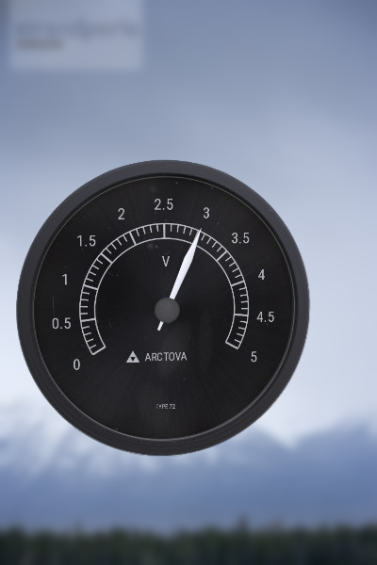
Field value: 3 V
